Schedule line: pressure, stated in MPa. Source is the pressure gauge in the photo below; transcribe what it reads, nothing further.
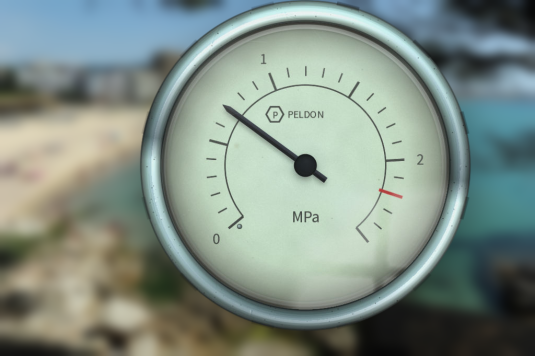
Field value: 0.7 MPa
